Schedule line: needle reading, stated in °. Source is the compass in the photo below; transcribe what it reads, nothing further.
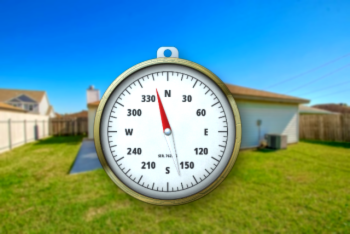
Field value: 345 °
